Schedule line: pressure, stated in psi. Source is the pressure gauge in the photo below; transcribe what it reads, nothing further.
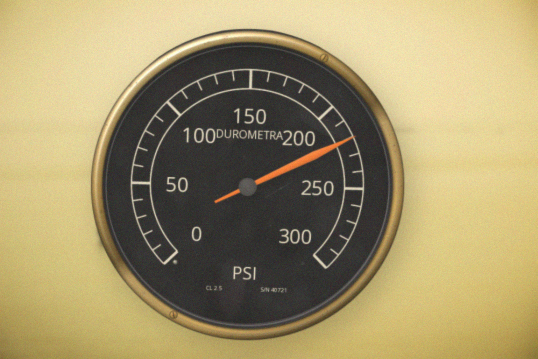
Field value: 220 psi
